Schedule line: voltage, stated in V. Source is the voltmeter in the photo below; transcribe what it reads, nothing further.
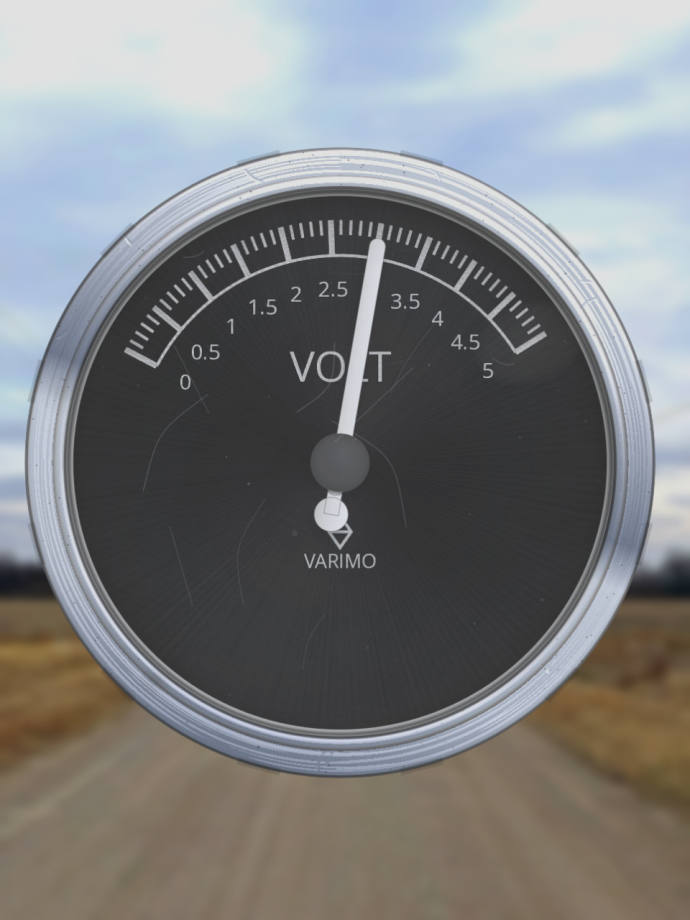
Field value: 3 V
